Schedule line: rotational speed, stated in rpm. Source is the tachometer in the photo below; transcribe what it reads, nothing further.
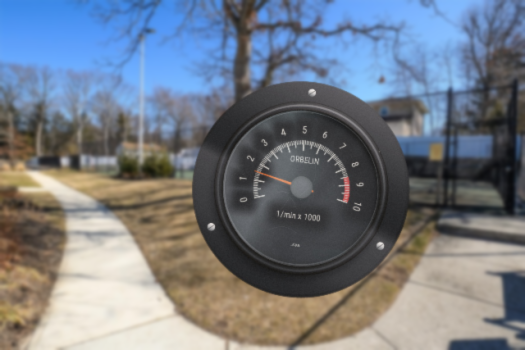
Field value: 1500 rpm
